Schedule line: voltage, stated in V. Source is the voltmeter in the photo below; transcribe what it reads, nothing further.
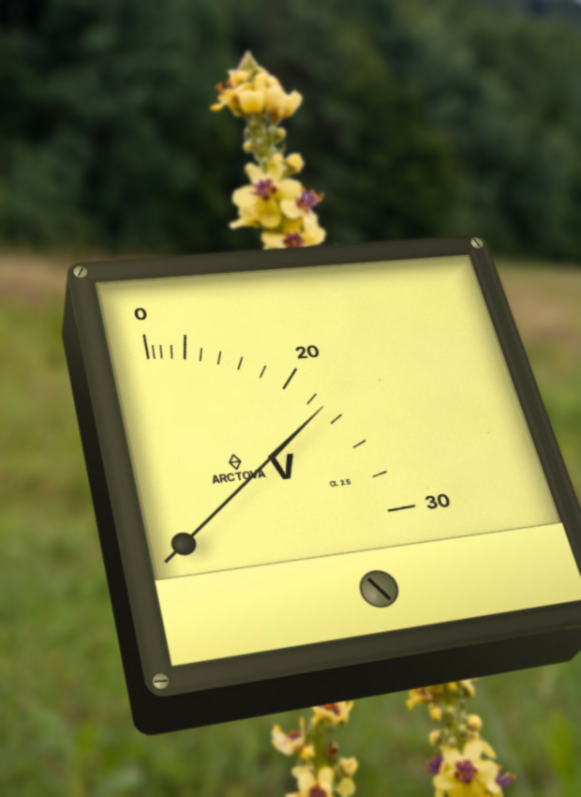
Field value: 23 V
